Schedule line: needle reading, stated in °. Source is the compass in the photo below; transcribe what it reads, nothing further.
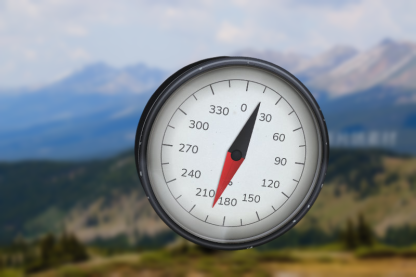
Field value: 195 °
